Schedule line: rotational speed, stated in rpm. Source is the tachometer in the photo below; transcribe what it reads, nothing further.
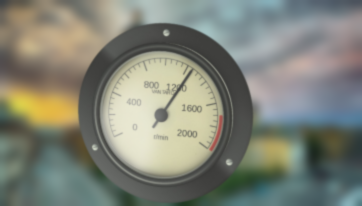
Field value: 1250 rpm
